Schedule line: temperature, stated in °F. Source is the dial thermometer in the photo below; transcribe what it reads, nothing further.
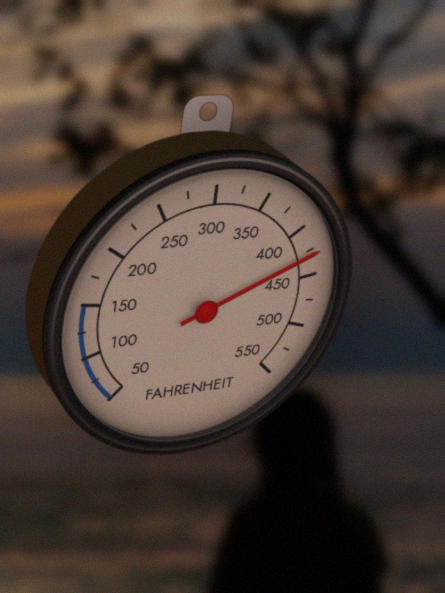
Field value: 425 °F
